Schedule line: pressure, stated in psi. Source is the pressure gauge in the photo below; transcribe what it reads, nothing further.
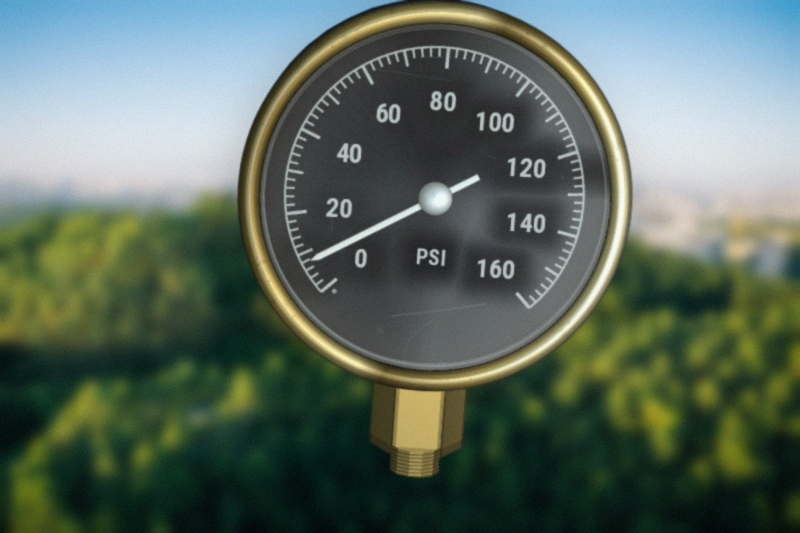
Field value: 8 psi
